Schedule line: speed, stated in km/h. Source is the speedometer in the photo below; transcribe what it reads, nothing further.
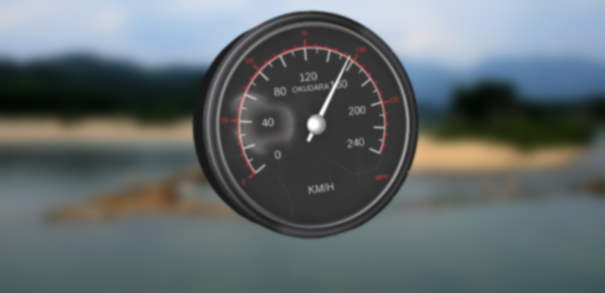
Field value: 155 km/h
